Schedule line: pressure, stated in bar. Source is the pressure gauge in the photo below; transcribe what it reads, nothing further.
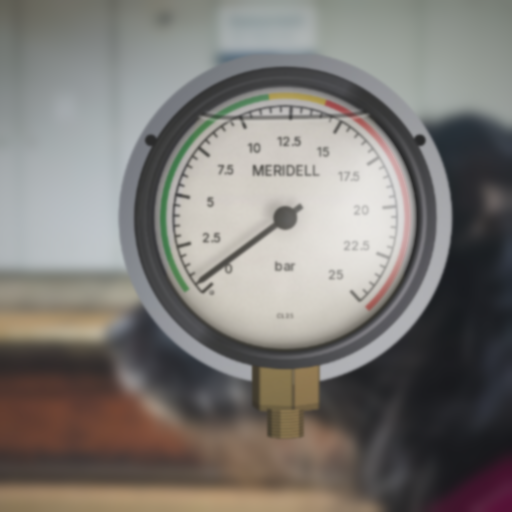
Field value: 0.5 bar
